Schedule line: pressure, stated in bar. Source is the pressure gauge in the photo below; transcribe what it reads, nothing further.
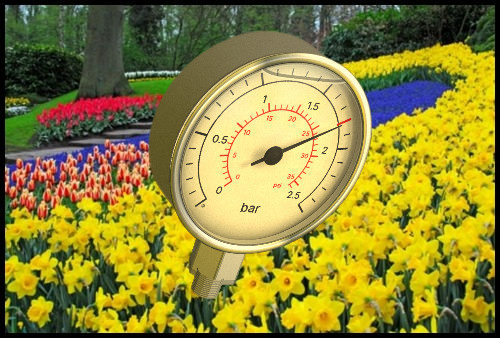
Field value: 1.8 bar
